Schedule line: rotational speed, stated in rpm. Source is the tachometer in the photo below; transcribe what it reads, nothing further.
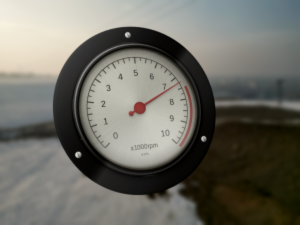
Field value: 7250 rpm
